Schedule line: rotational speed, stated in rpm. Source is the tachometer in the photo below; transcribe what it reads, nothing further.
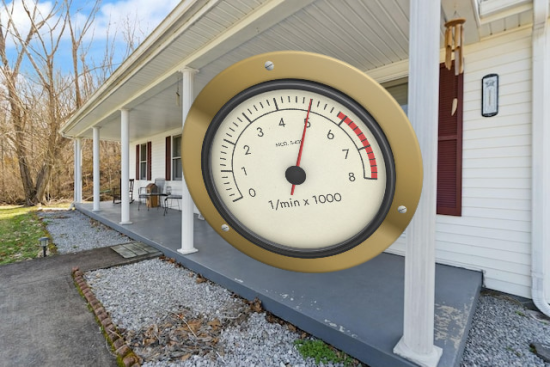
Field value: 5000 rpm
